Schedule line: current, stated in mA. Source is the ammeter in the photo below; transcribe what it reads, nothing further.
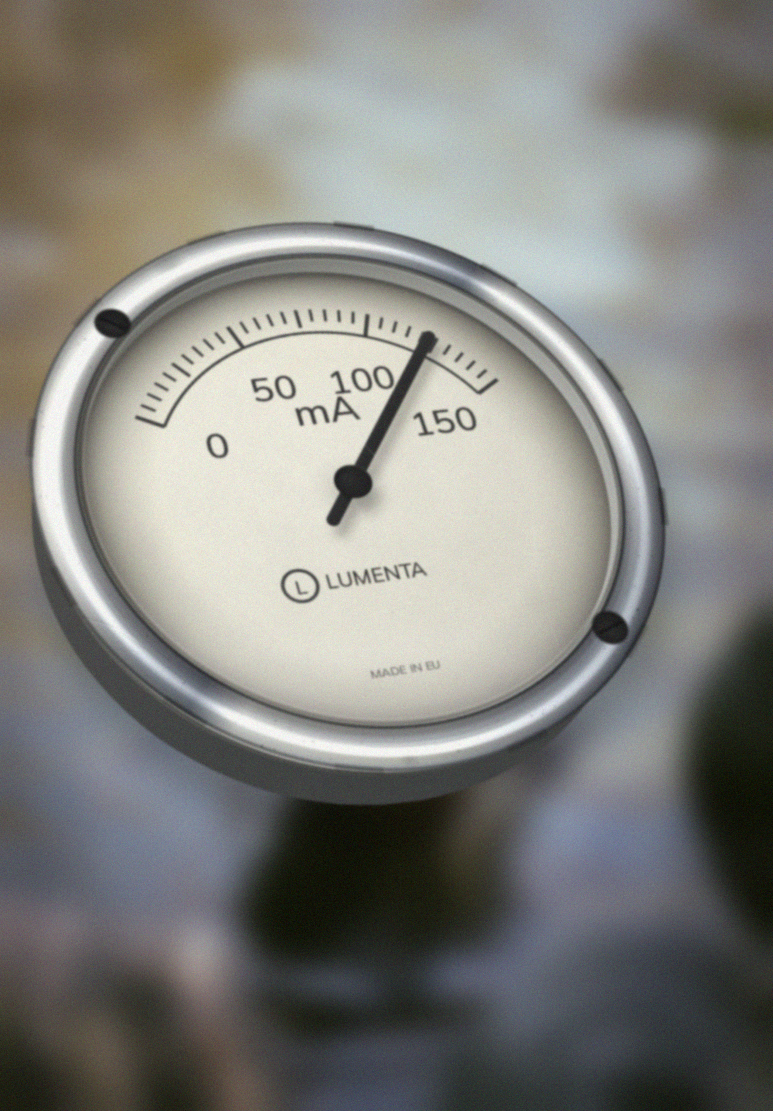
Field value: 122.5 mA
